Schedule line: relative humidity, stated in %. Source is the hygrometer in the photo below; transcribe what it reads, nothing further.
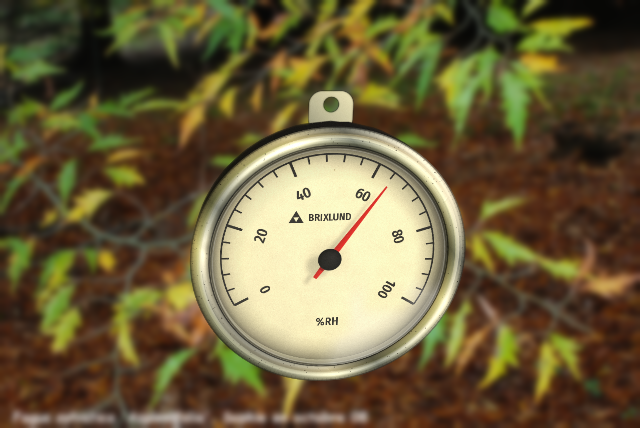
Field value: 64 %
